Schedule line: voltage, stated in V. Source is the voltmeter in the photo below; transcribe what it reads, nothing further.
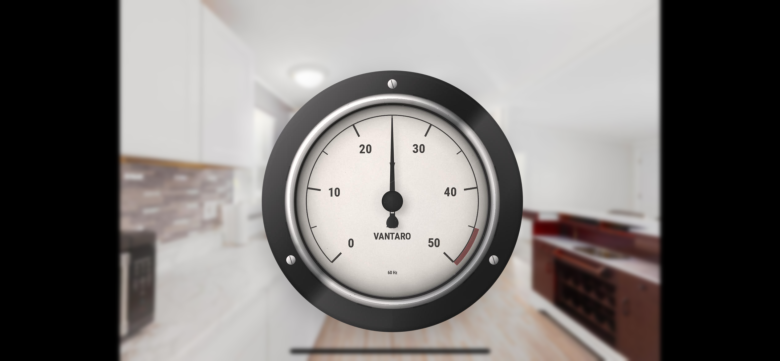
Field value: 25 V
